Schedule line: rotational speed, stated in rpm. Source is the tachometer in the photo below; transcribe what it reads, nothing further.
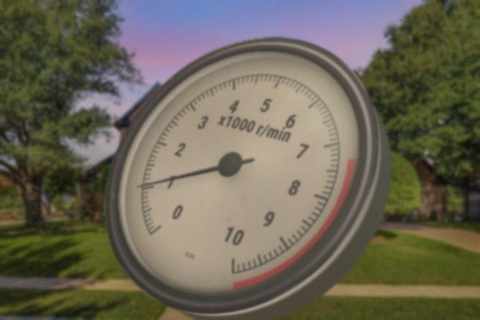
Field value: 1000 rpm
